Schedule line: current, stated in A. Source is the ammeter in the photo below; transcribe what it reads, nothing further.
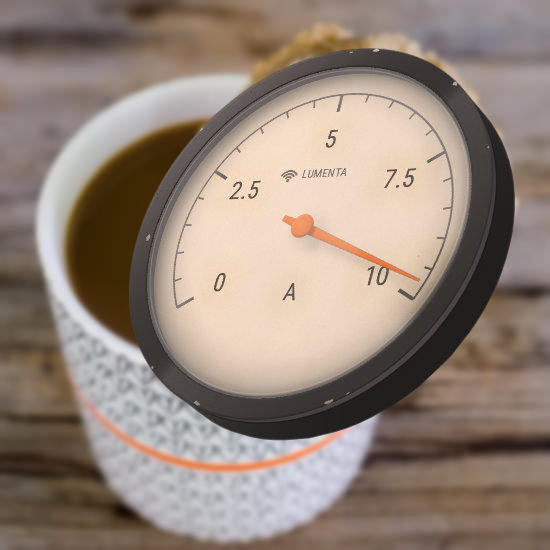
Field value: 9.75 A
